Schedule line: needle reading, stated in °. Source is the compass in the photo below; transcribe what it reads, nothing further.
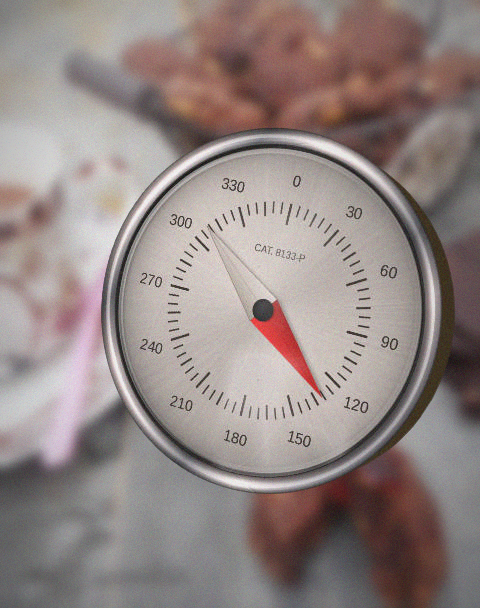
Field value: 130 °
